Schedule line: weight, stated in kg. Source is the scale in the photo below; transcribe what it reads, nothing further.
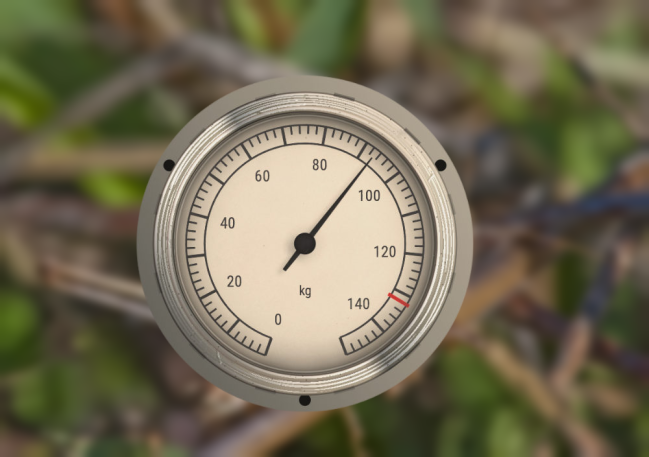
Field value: 93 kg
